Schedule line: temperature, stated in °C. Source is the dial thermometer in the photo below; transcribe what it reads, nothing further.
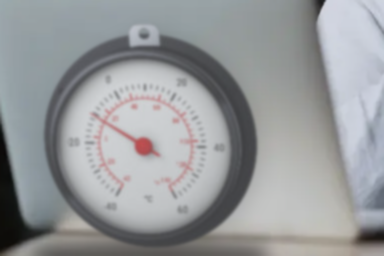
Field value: -10 °C
